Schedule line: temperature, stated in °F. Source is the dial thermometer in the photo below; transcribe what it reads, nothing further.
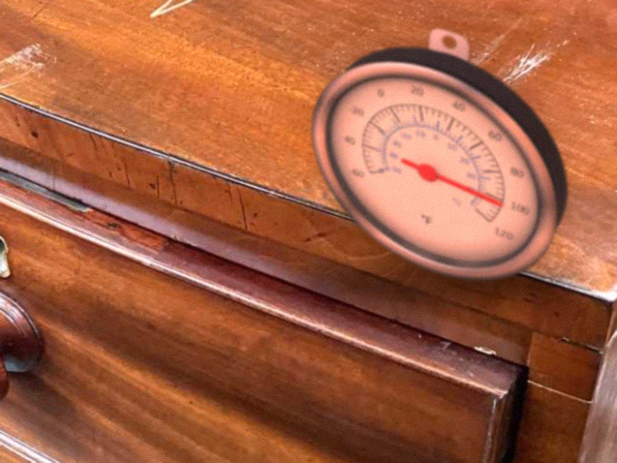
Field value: 100 °F
